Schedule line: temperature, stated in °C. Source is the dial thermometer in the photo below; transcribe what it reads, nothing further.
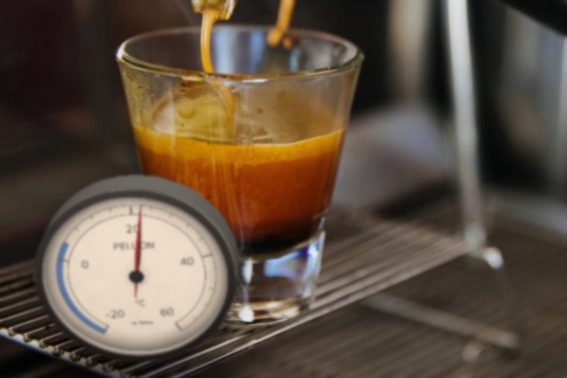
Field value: 22 °C
